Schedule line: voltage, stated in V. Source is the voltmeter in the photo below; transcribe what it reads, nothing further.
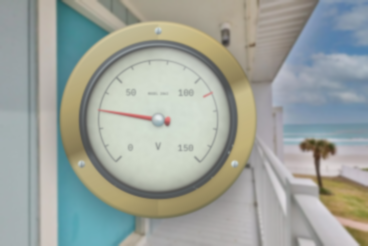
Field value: 30 V
